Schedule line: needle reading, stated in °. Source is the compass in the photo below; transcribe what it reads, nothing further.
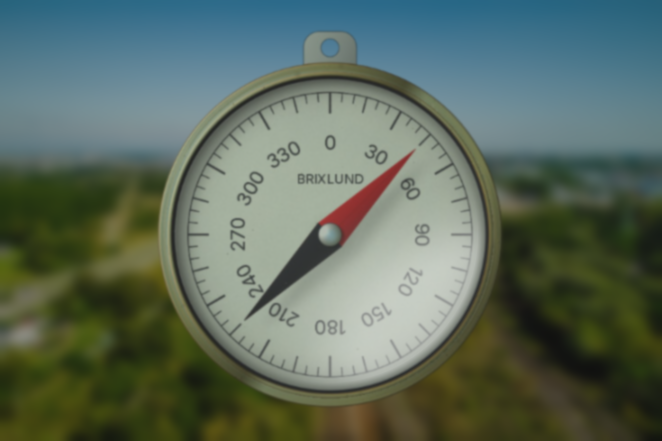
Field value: 45 °
